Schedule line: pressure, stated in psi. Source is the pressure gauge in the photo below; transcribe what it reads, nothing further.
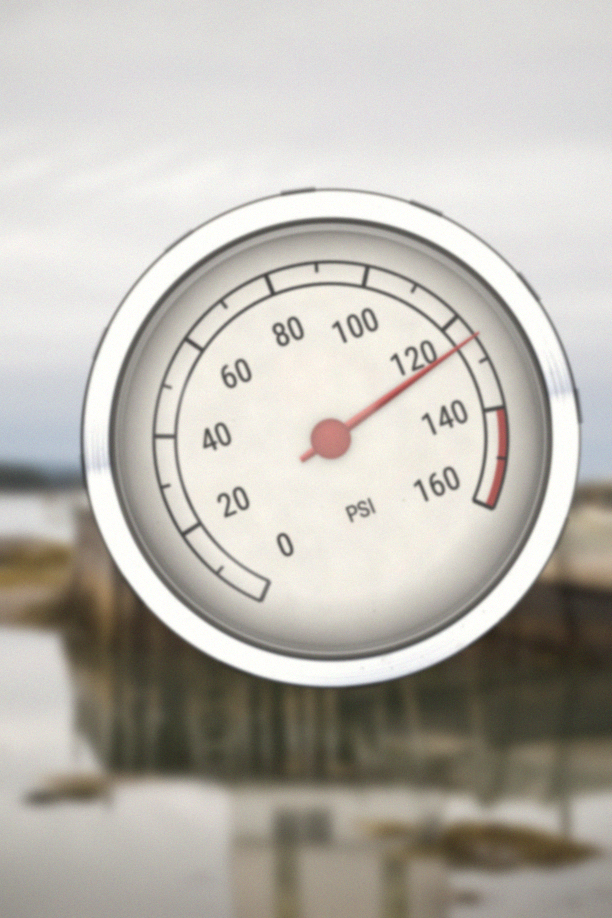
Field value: 125 psi
